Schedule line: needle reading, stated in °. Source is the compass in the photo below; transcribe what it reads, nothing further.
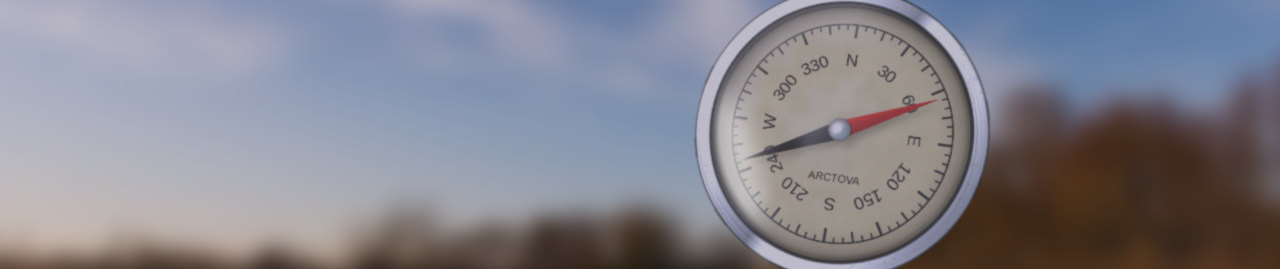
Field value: 65 °
